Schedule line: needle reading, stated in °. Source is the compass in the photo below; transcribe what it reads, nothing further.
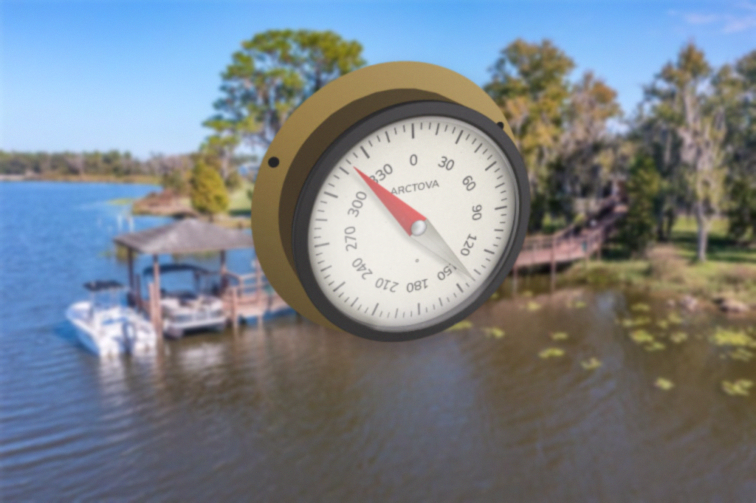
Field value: 320 °
